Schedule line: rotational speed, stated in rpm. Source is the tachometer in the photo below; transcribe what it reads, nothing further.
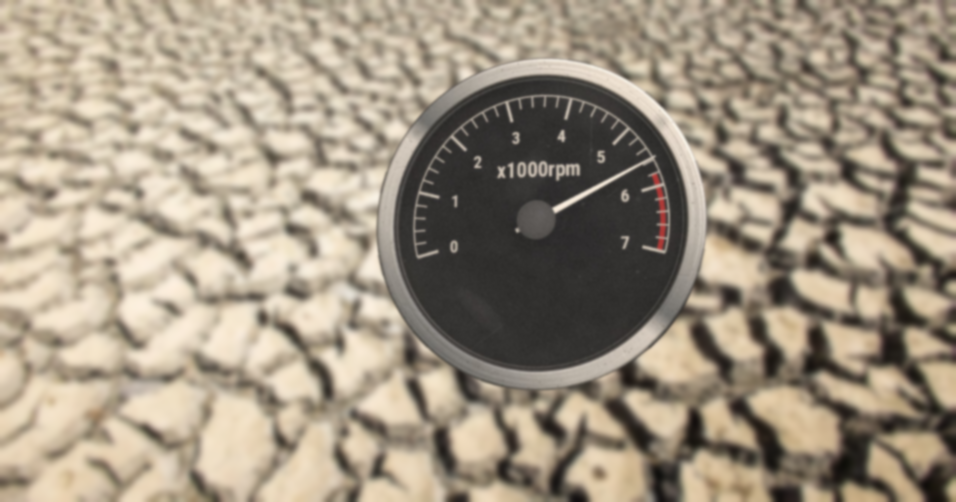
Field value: 5600 rpm
